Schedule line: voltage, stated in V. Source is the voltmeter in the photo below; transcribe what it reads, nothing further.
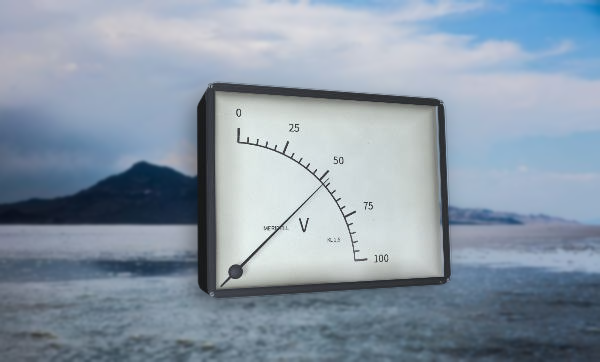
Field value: 52.5 V
